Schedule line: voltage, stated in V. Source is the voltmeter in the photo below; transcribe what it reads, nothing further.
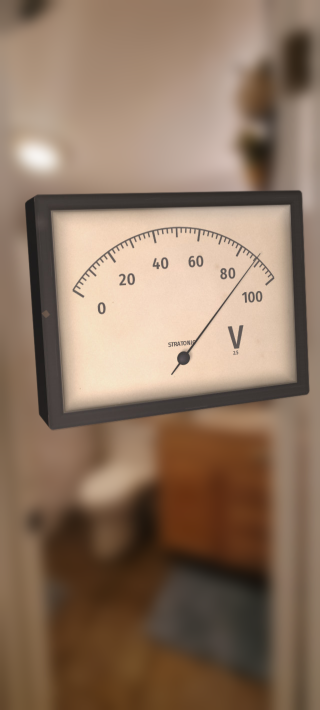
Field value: 88 V
